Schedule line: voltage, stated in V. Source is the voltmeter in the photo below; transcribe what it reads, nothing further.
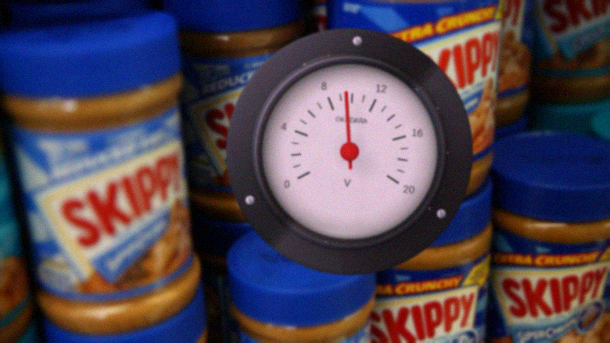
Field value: 9.5 V
